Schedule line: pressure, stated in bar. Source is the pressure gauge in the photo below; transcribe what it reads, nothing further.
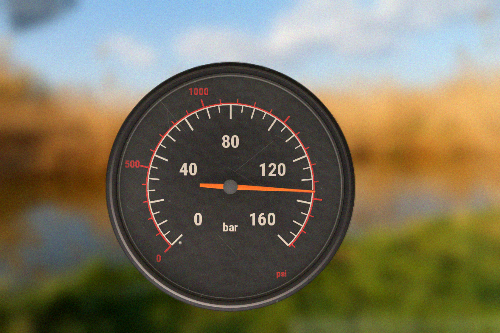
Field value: 135 bar
